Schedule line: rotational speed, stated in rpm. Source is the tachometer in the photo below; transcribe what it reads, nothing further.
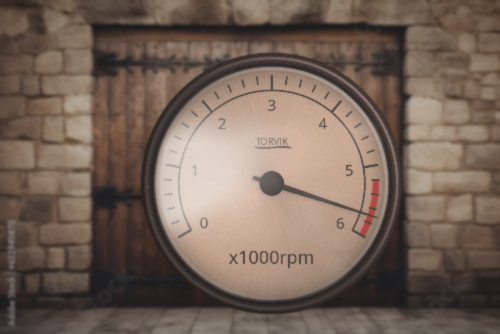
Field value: 5700 rpm
